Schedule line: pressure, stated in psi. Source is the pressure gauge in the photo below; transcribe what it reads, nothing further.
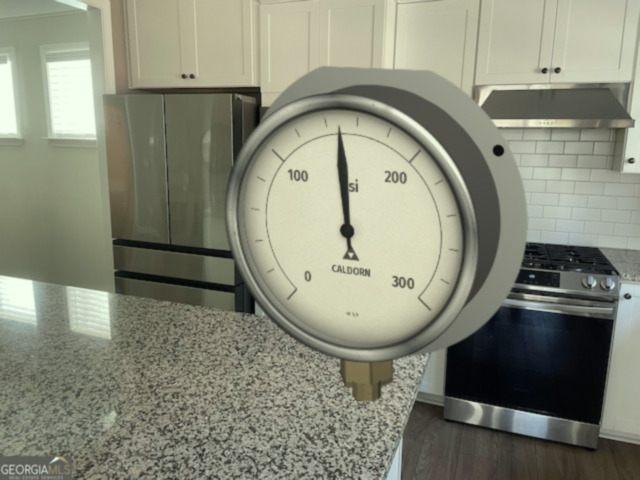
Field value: 150 psi
